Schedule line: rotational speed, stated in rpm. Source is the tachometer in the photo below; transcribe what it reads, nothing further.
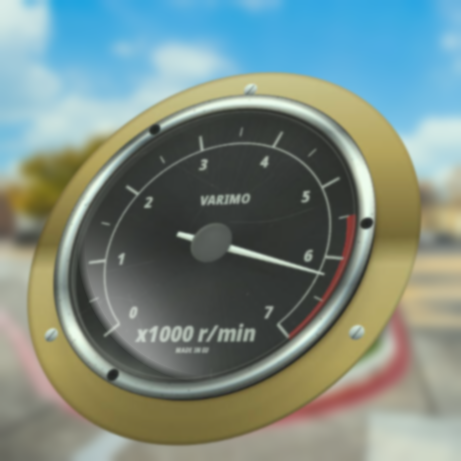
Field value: 6250 rpm
